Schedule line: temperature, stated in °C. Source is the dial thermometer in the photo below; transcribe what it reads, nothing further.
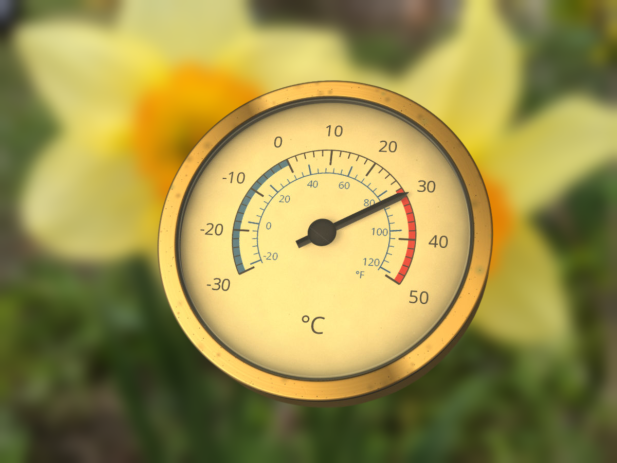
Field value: 30 °C
